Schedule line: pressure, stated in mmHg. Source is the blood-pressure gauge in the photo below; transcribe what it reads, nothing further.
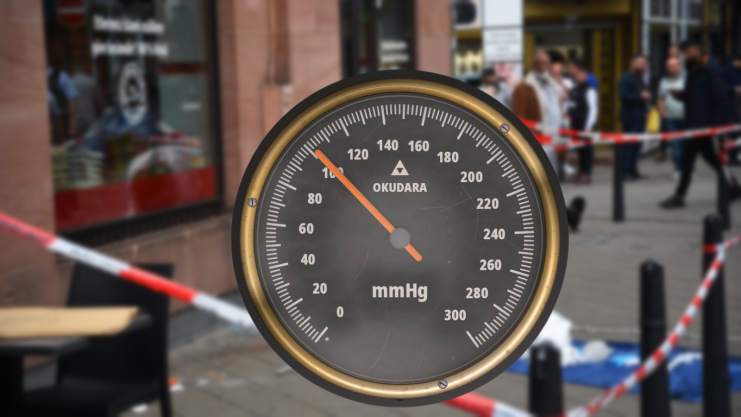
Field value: 102 mmHg
